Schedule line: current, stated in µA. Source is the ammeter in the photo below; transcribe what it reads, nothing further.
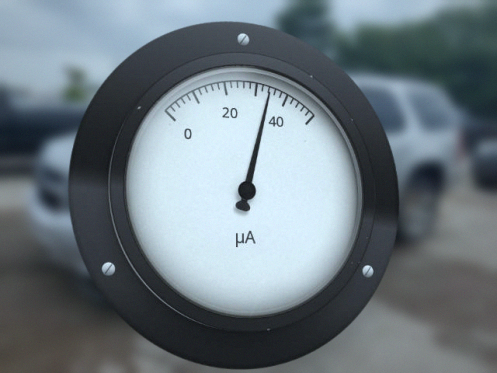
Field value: 34 µA
